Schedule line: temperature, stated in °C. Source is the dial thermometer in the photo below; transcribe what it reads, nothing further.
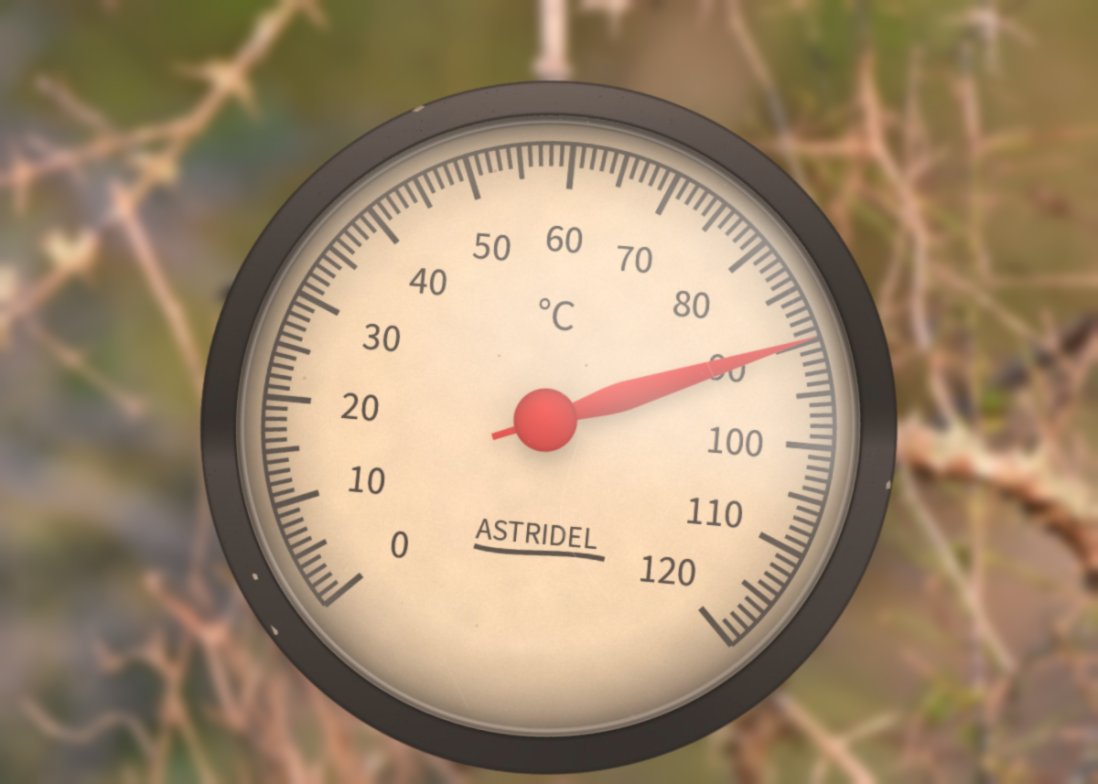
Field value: 90 °C
